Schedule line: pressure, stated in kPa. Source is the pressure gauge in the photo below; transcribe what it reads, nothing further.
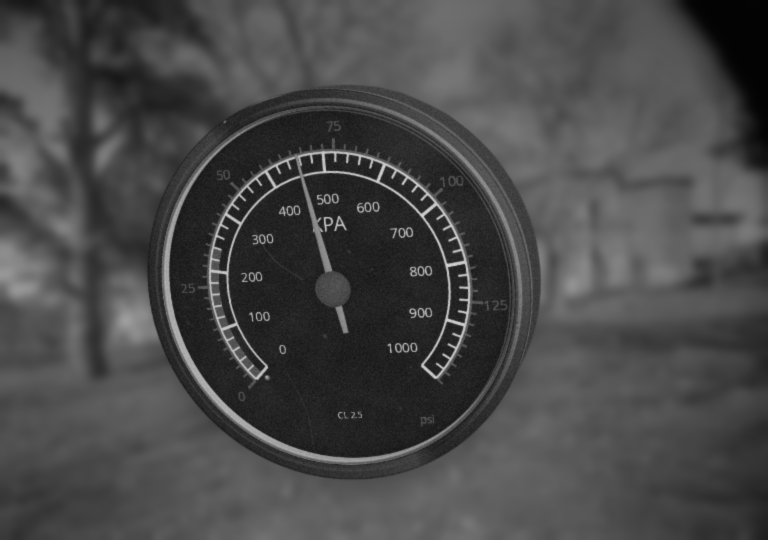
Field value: 460 kPa
